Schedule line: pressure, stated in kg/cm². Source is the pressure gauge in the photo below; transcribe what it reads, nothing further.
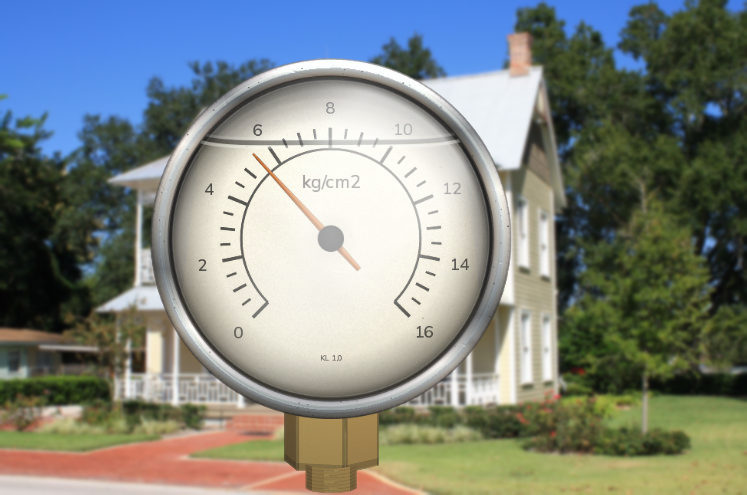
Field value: 5.5 kg/cm²
